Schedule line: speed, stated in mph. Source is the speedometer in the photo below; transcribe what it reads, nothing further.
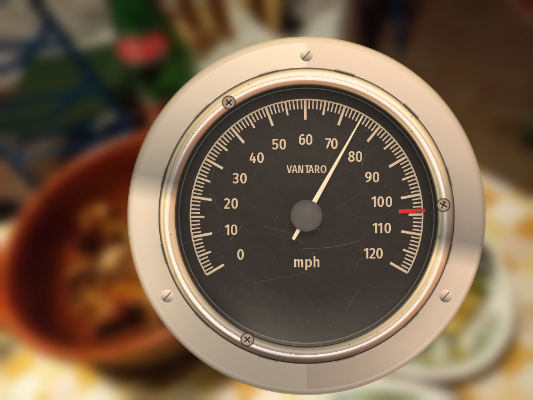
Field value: 75 mph
